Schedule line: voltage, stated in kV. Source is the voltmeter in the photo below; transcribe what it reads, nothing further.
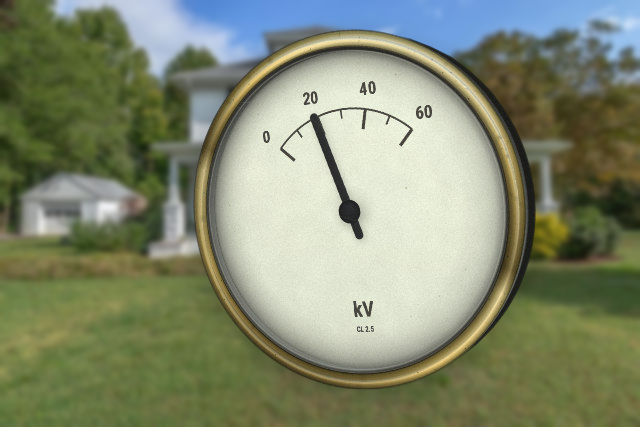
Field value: 20 kV
